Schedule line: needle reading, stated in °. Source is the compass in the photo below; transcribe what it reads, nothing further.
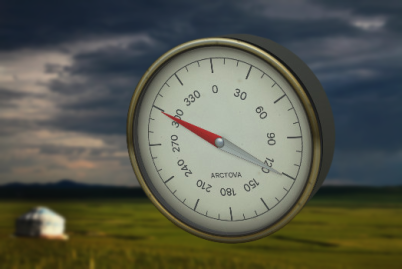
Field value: 300 °
